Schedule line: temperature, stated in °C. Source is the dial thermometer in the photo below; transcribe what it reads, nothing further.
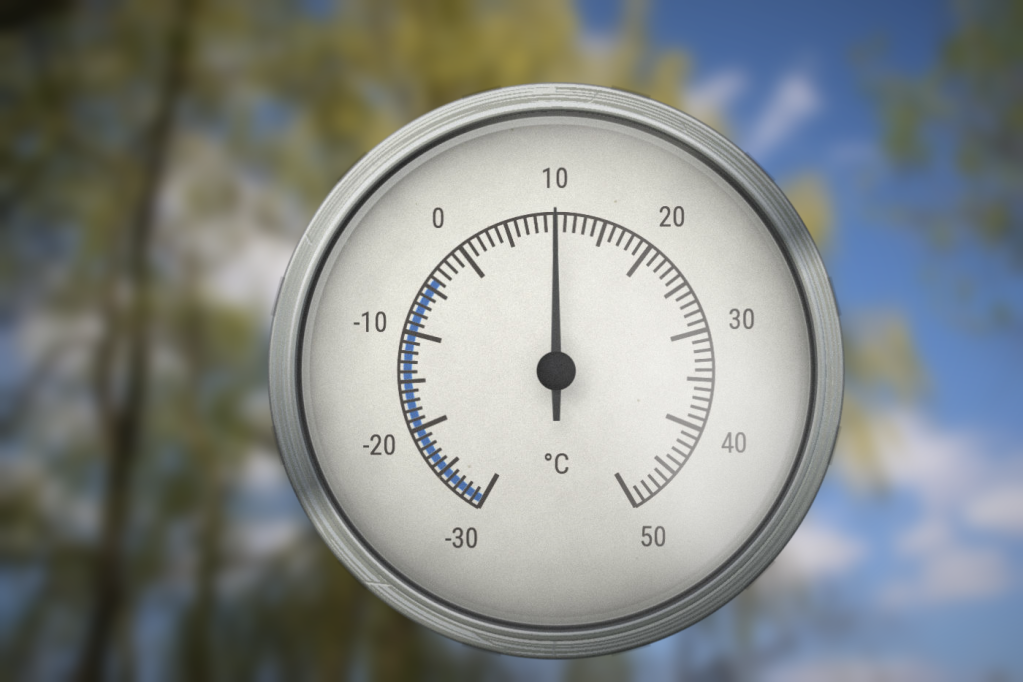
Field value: 10 °C
